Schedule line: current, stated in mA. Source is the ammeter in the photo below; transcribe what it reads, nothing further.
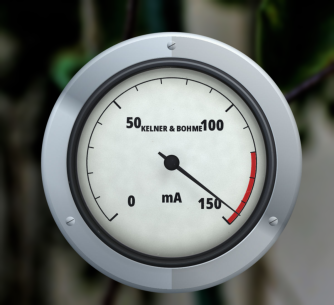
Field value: 145 mA
